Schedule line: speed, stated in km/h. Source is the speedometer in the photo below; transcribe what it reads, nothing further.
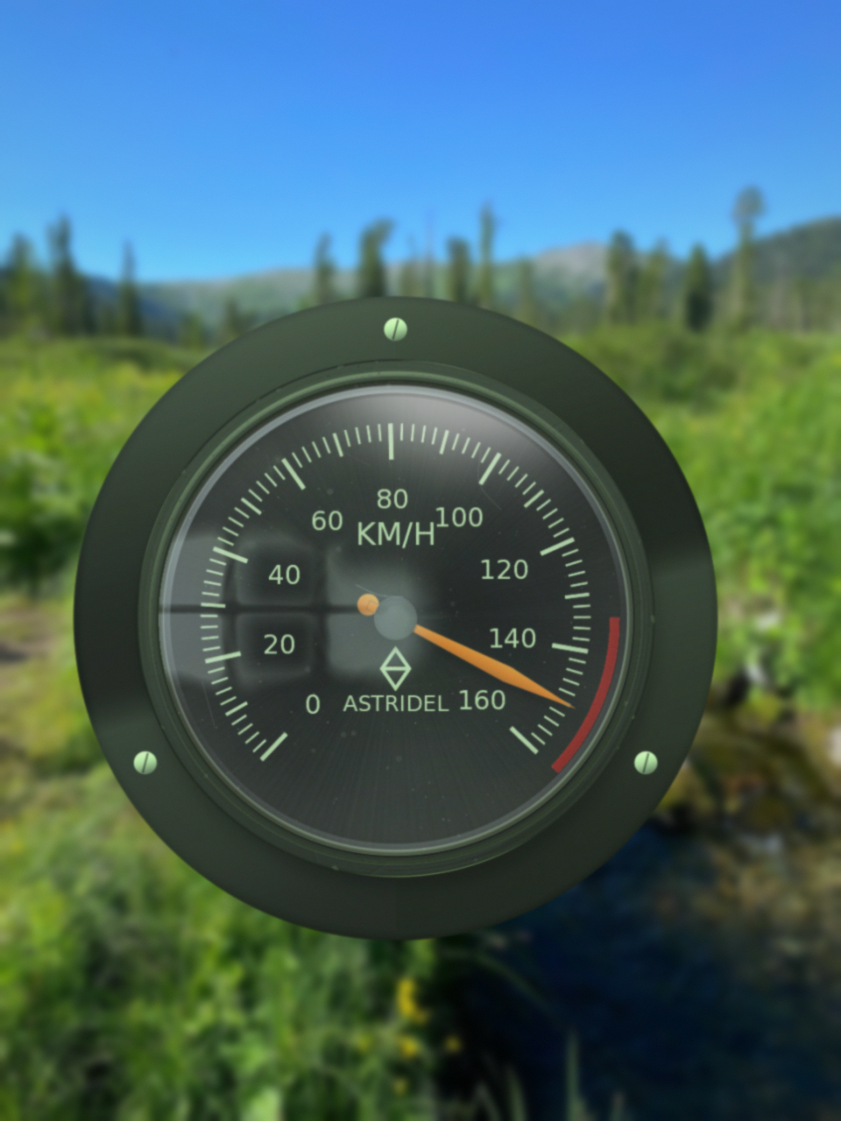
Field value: 150 km/h
